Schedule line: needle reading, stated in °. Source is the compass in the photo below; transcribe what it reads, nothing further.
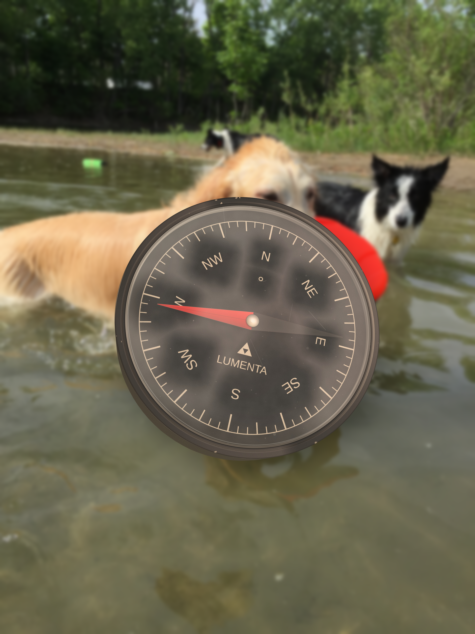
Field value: 265 °
